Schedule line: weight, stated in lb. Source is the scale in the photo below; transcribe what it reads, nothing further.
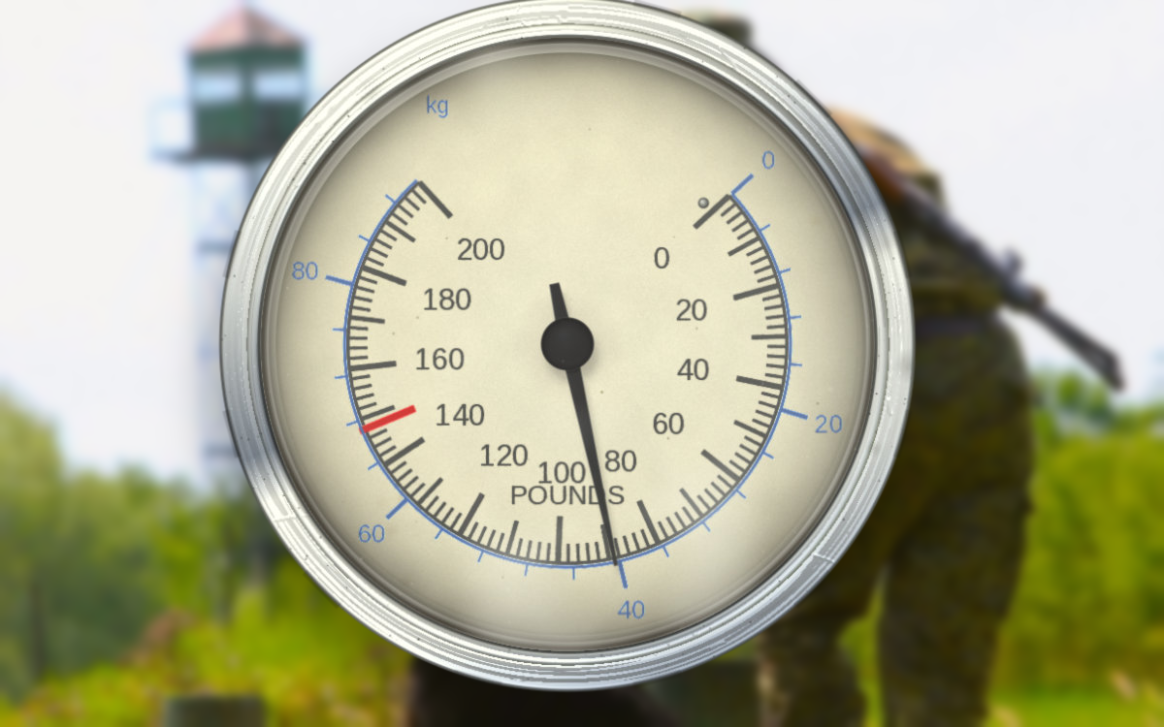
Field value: 89 lb
